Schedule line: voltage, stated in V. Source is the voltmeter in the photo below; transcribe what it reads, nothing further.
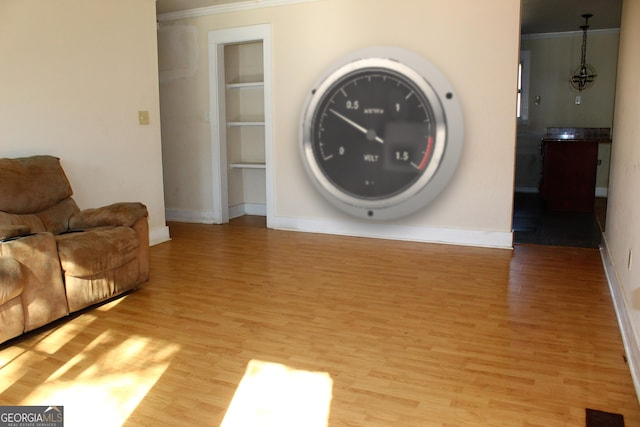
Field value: 0.35 V
